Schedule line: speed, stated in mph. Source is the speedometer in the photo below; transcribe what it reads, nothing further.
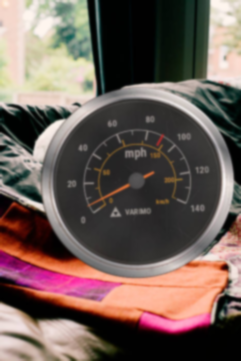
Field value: 5 mph
